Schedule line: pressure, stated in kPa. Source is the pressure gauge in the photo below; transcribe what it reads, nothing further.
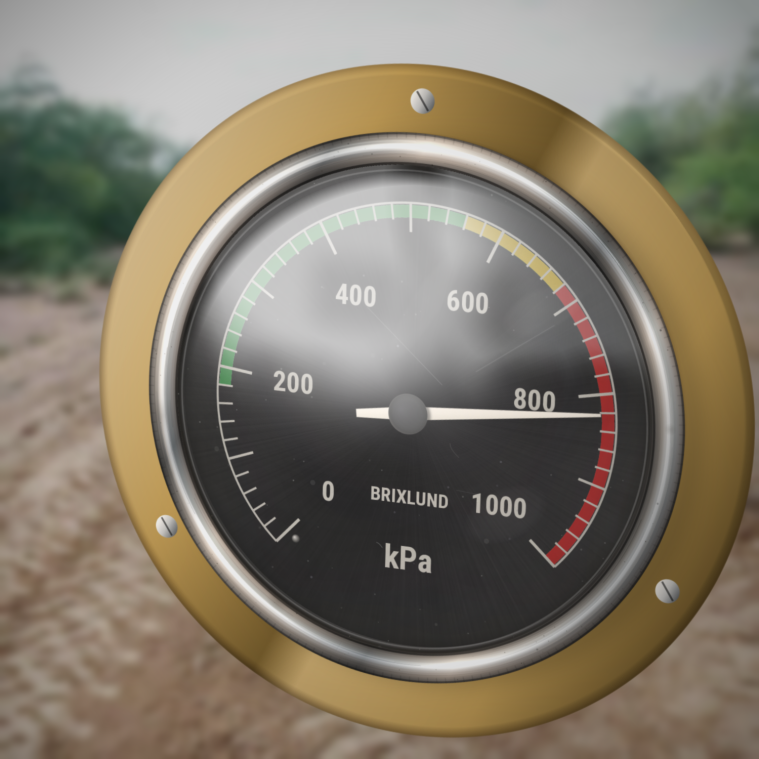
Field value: 820 kPa
